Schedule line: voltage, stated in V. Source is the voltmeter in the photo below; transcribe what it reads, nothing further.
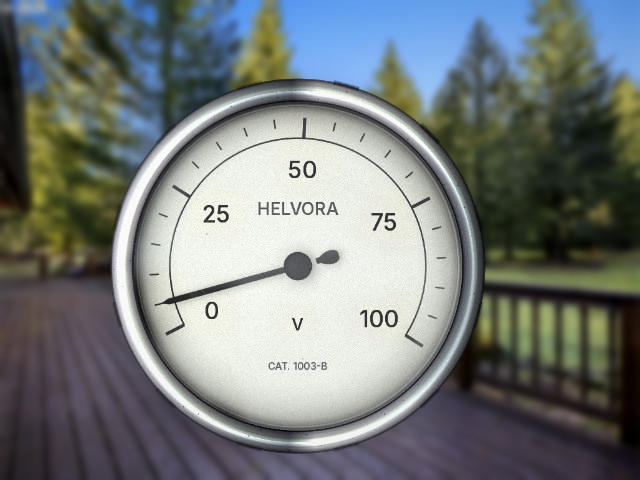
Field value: 5 V
